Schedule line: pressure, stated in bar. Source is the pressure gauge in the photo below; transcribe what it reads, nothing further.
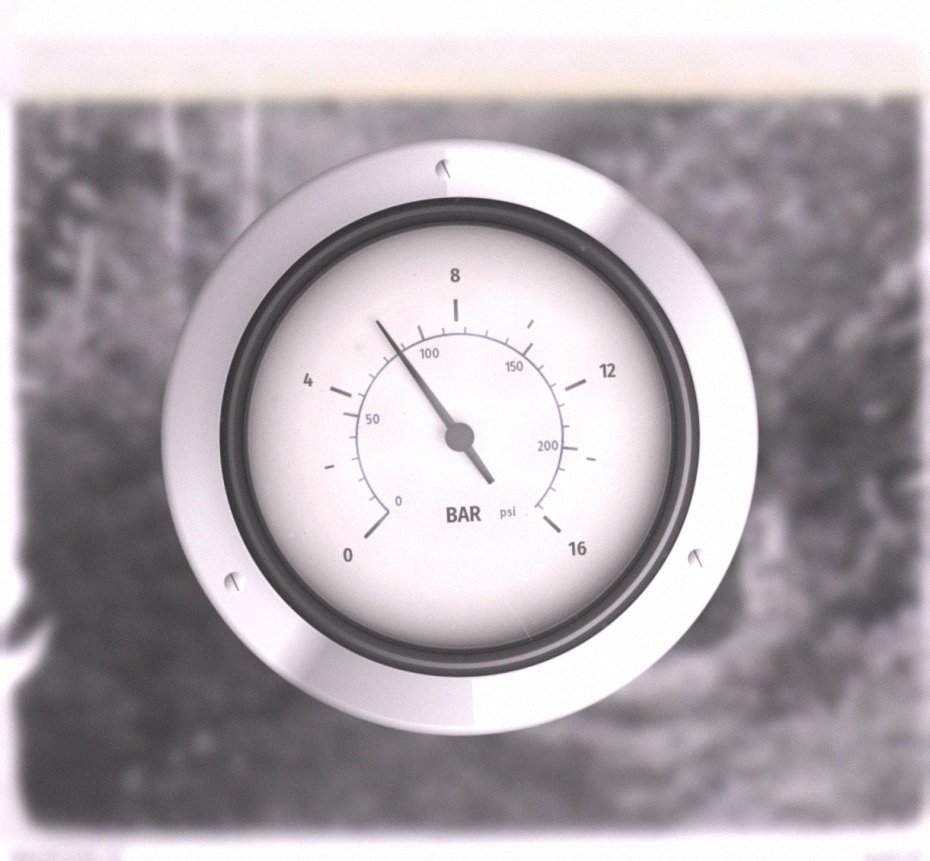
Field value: 6 bar
